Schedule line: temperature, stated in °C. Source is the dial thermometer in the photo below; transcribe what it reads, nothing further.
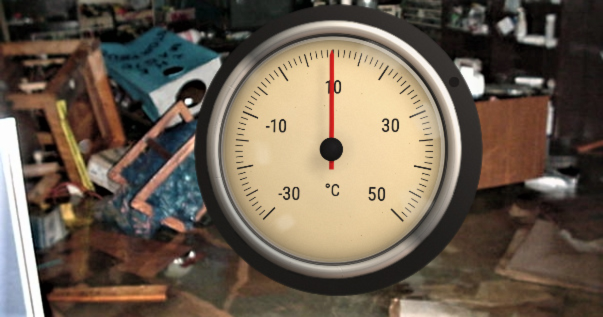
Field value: 10 °C
